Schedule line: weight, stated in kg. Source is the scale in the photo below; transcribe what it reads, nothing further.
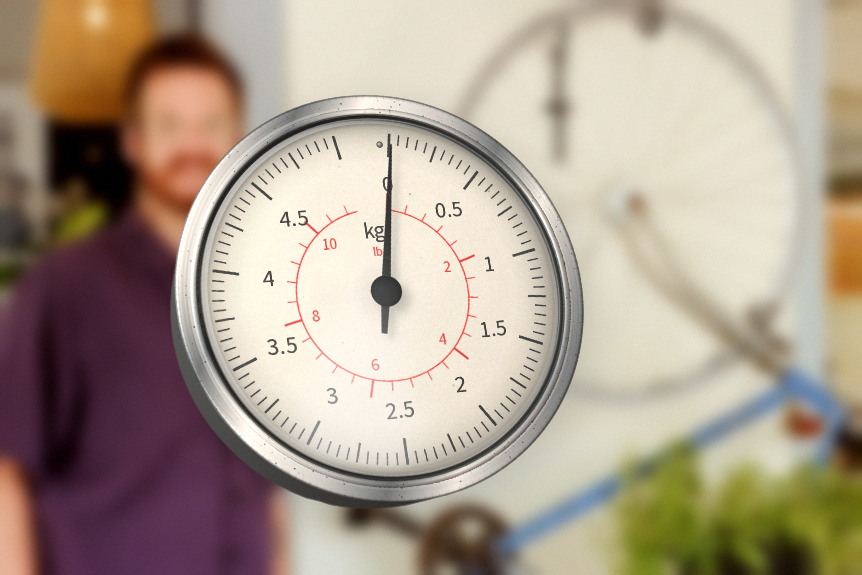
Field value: 0 kg
